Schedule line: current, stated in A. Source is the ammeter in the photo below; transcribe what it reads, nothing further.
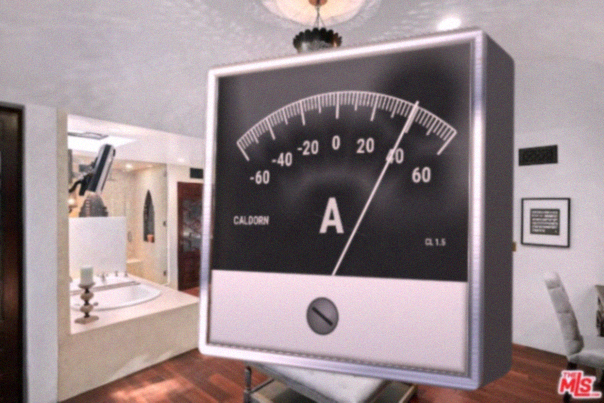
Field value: 40 A
